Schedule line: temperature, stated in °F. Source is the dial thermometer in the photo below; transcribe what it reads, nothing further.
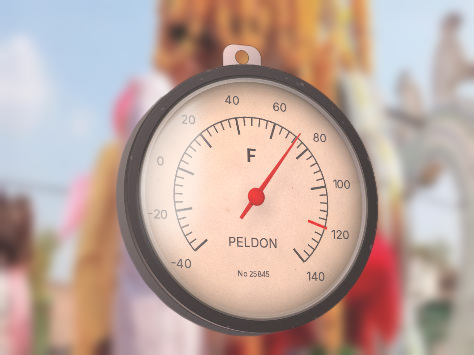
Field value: 72 °F
